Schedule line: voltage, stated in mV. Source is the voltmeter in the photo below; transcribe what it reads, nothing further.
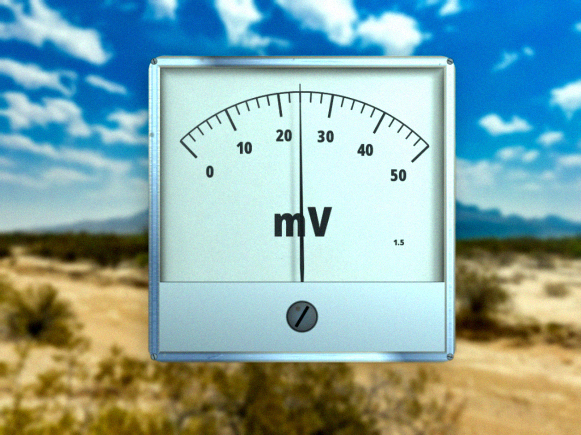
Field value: 24 mV
